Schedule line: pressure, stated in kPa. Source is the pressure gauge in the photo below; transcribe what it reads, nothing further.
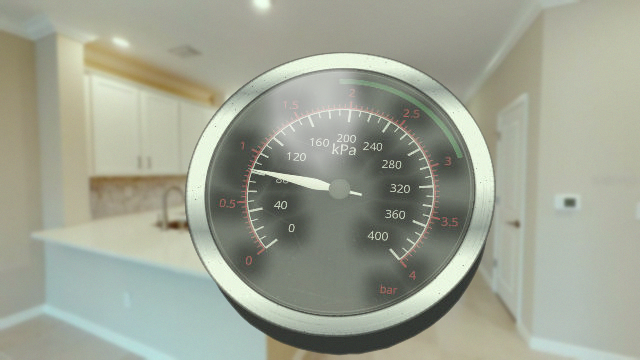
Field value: 80 kPa
